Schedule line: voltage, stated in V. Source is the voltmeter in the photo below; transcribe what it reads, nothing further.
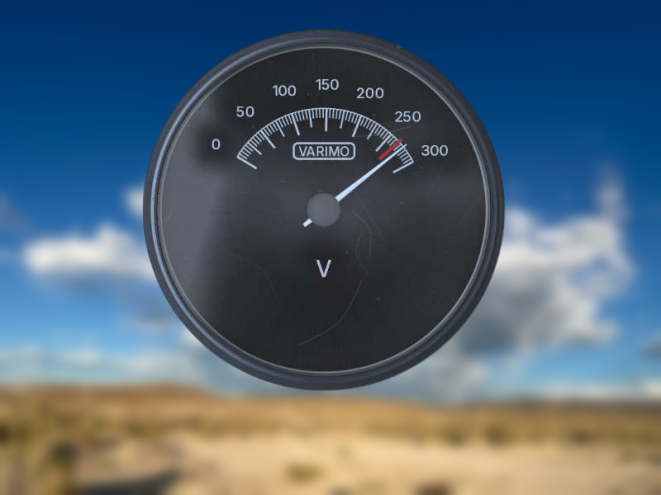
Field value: 275 V
